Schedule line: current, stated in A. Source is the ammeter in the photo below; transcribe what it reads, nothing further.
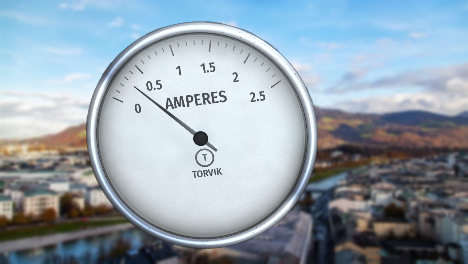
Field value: 0.3 A
